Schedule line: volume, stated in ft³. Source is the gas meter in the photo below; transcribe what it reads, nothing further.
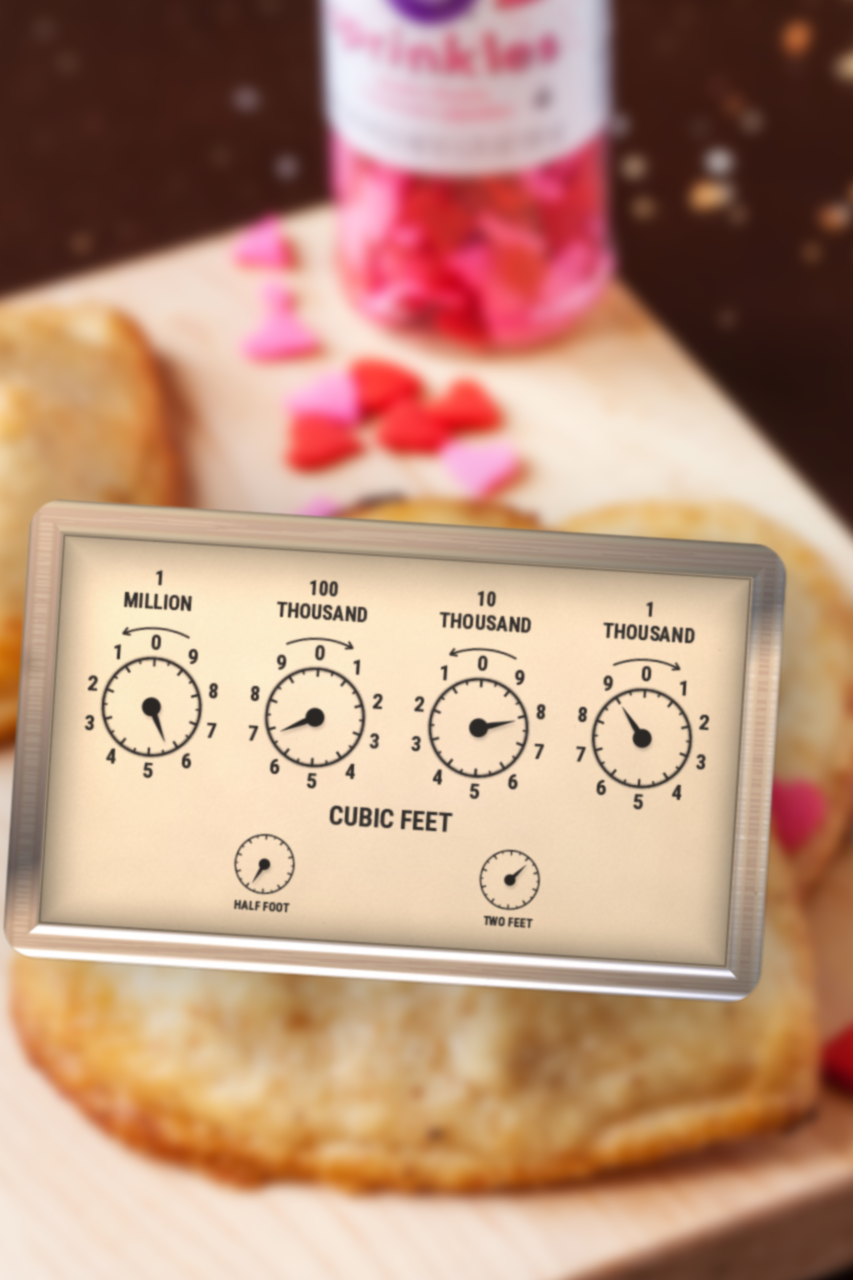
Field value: 567900 ft³
